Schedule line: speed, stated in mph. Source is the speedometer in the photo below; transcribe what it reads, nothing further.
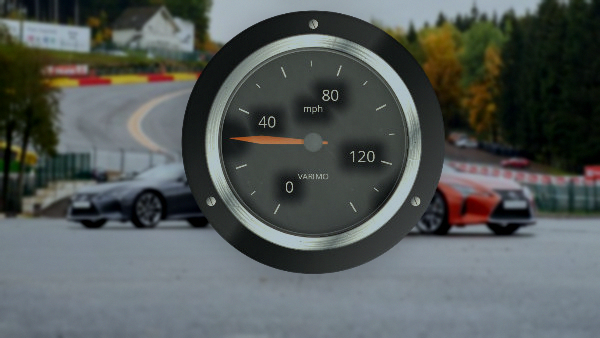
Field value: 30 mph
